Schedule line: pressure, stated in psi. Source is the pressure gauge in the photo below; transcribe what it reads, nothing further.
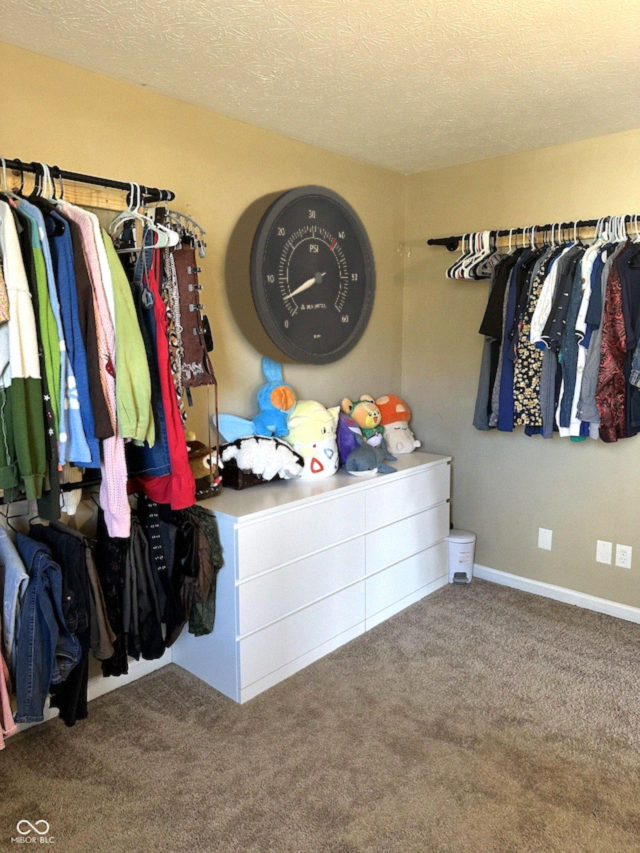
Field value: 5 psi
